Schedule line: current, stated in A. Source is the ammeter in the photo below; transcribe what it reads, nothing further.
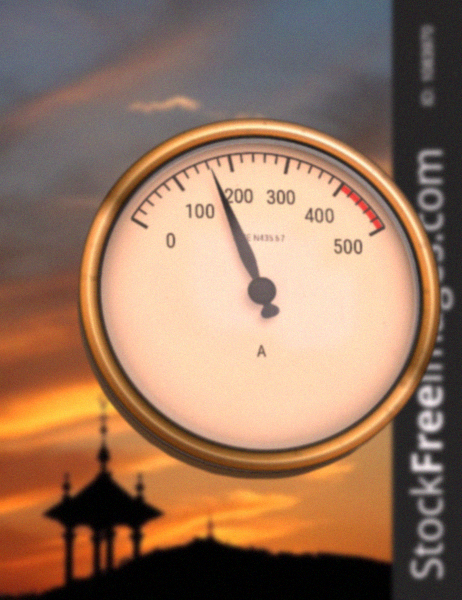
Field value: 160 A
